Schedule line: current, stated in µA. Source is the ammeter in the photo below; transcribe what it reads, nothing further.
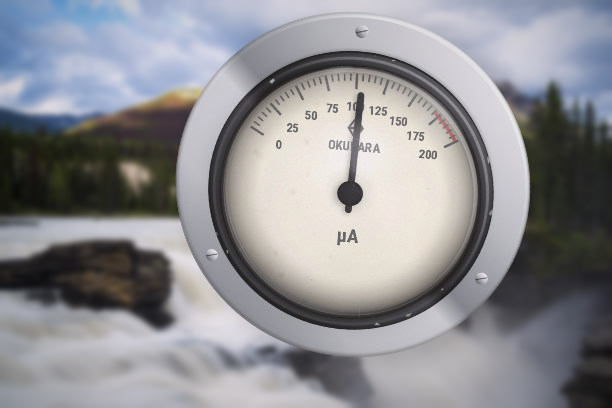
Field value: 105 µA
